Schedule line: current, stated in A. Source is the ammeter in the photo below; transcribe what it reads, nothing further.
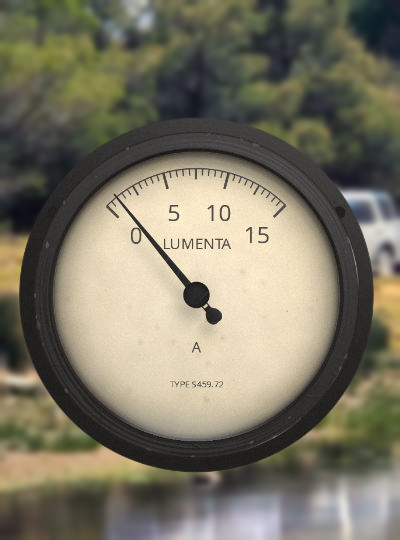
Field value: 1 A
